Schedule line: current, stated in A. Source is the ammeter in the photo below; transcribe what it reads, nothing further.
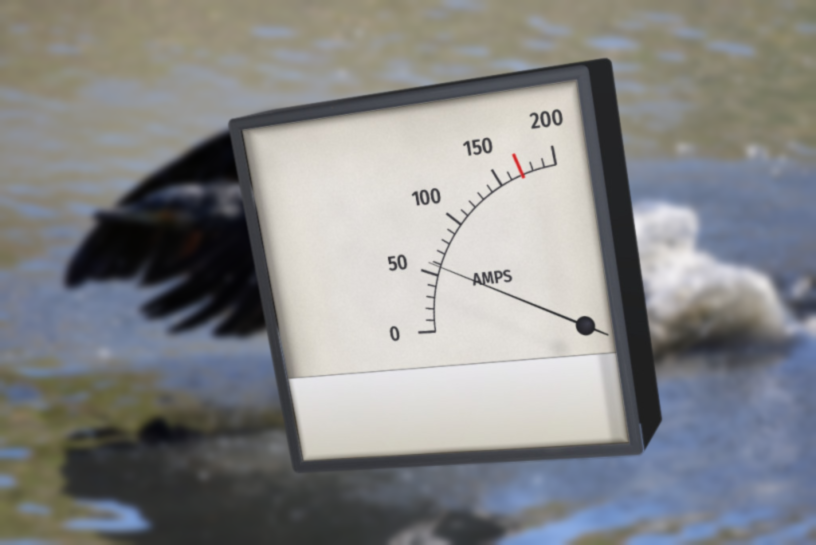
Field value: 60 A
